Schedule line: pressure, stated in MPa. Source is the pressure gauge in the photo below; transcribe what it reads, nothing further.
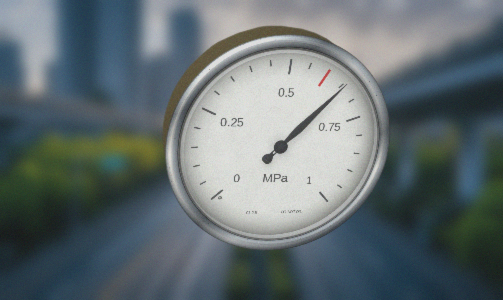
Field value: 0.65 MPa
